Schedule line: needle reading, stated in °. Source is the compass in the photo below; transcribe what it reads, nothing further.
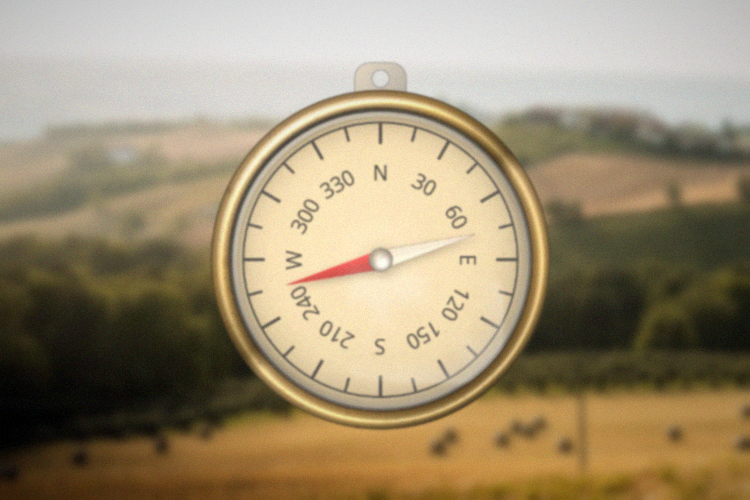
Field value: 255 °
